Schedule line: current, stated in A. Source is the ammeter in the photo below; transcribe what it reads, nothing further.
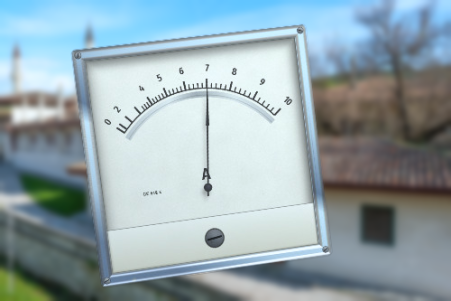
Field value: 7 A
